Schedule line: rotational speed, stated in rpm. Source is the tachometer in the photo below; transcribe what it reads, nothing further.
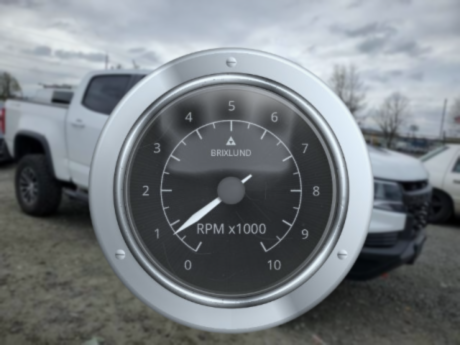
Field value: 750 rpm
